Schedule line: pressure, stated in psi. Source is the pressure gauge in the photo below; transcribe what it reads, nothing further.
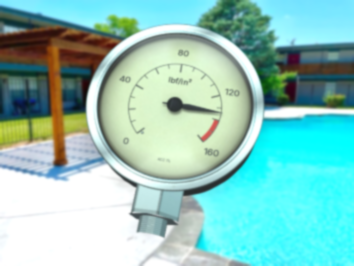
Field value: 135 psi
